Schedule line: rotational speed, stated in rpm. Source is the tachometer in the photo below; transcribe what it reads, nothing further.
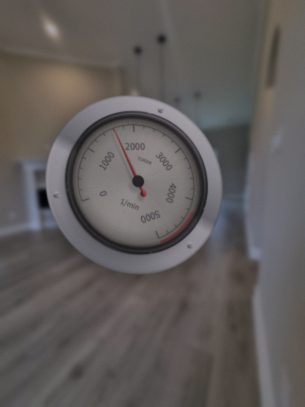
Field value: 1600 rpm
